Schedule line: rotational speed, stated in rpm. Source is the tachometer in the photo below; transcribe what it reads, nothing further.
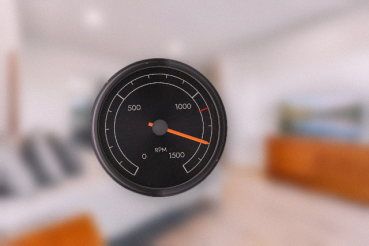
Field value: 1300 rpm
